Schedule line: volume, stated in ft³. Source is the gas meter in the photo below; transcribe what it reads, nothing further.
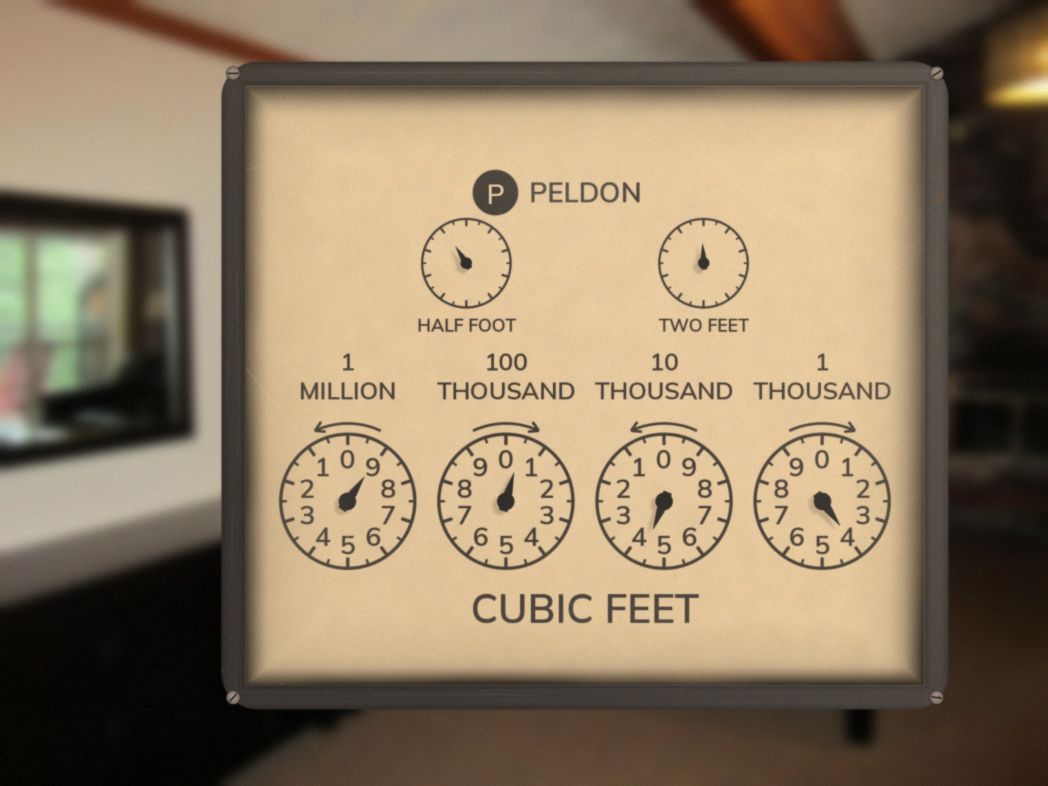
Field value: 904400 ft³
